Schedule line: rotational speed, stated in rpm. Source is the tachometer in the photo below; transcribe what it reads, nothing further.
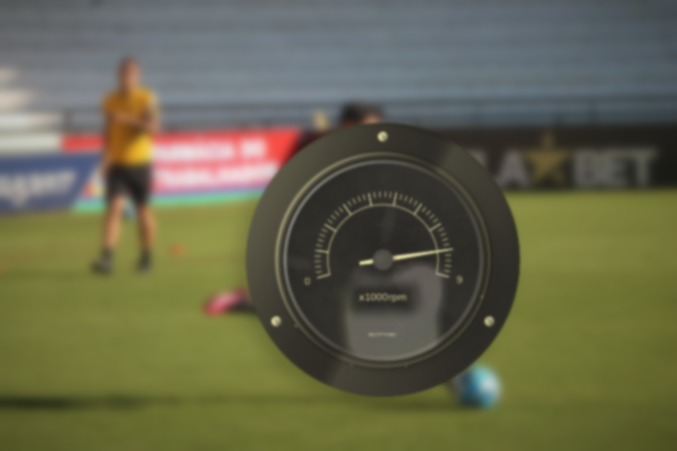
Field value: 8000 rpm
